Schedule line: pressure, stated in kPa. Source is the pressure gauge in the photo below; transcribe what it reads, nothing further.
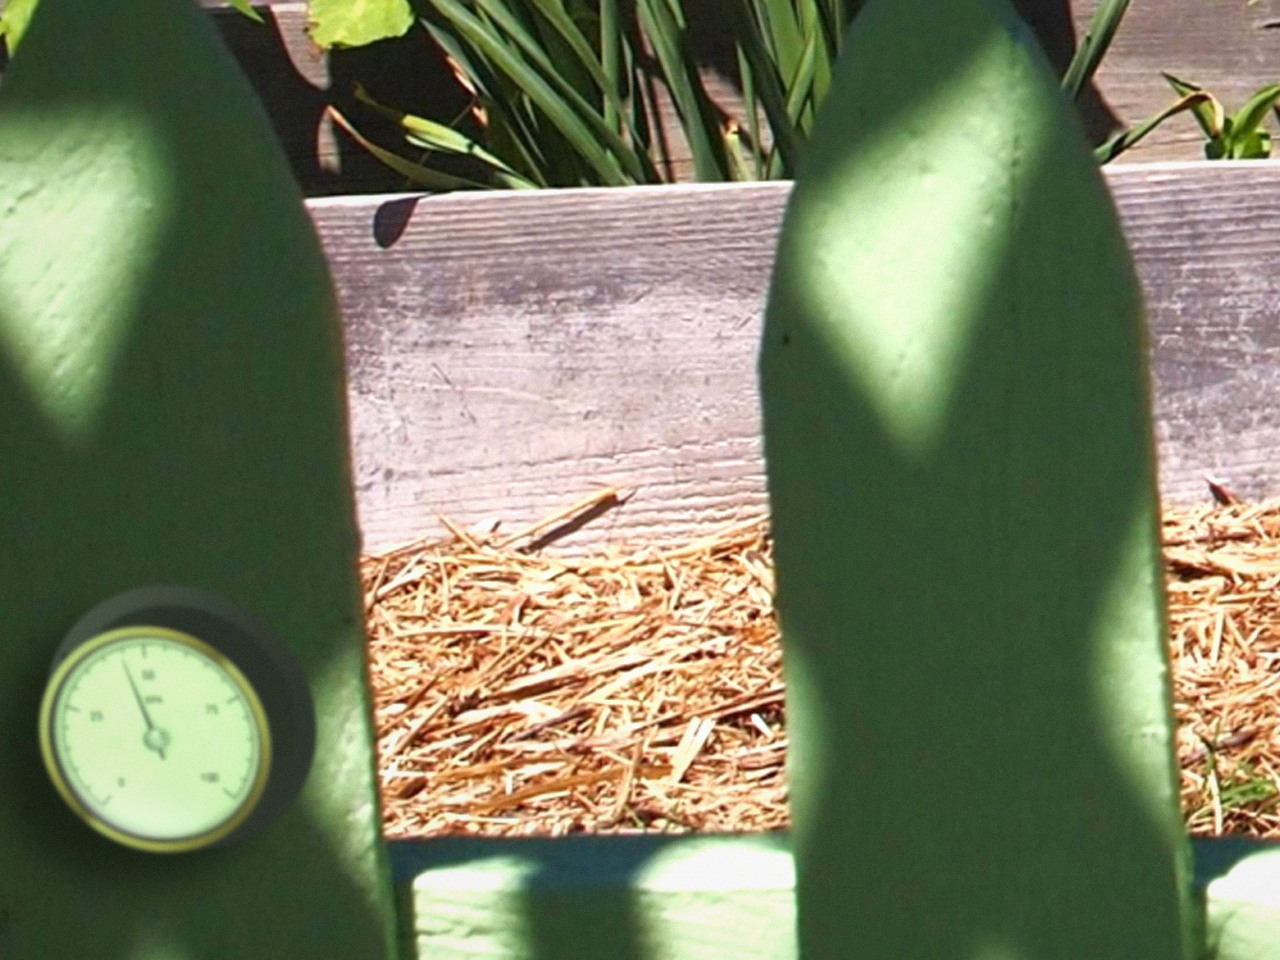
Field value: 45 kPa
